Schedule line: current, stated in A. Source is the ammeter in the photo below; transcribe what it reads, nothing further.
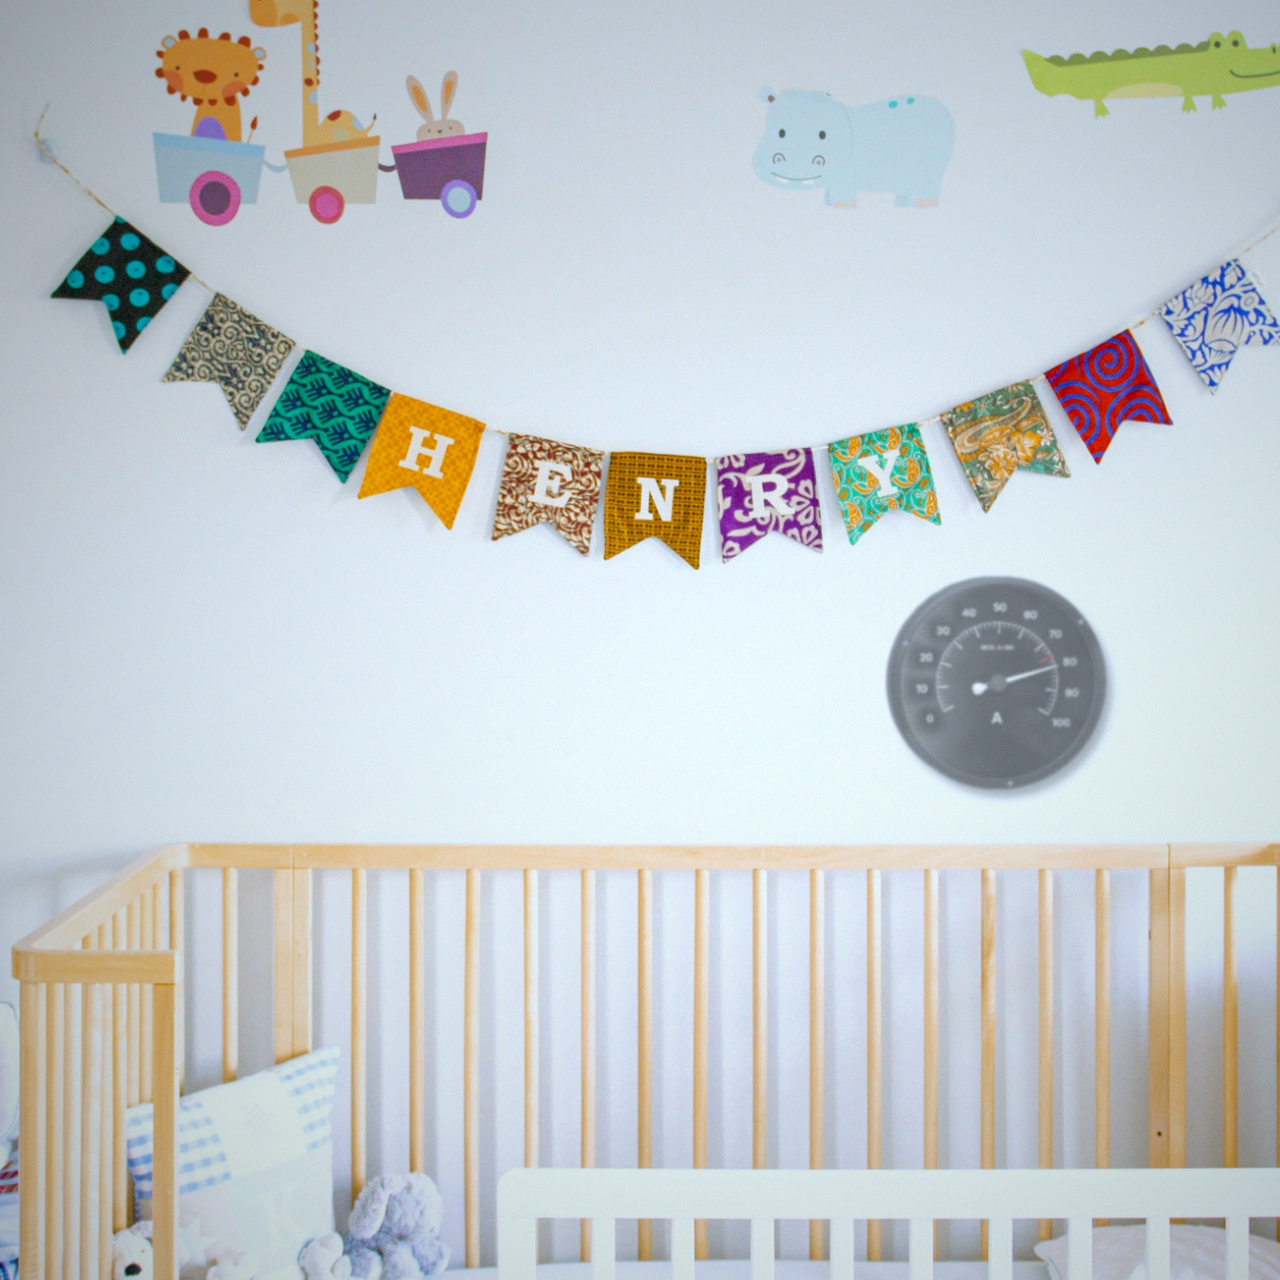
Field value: 80 A
